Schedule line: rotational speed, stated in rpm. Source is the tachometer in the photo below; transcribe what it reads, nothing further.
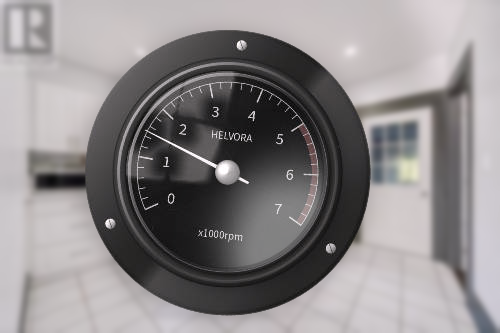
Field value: 1500 rpm
